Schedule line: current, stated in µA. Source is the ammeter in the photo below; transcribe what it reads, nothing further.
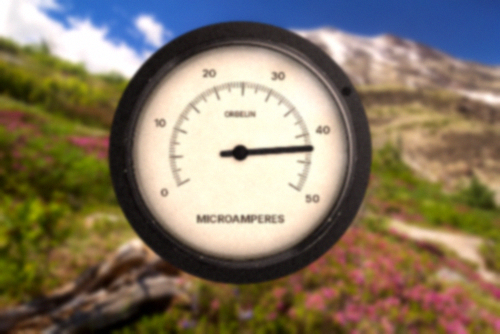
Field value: 42.5 µA
